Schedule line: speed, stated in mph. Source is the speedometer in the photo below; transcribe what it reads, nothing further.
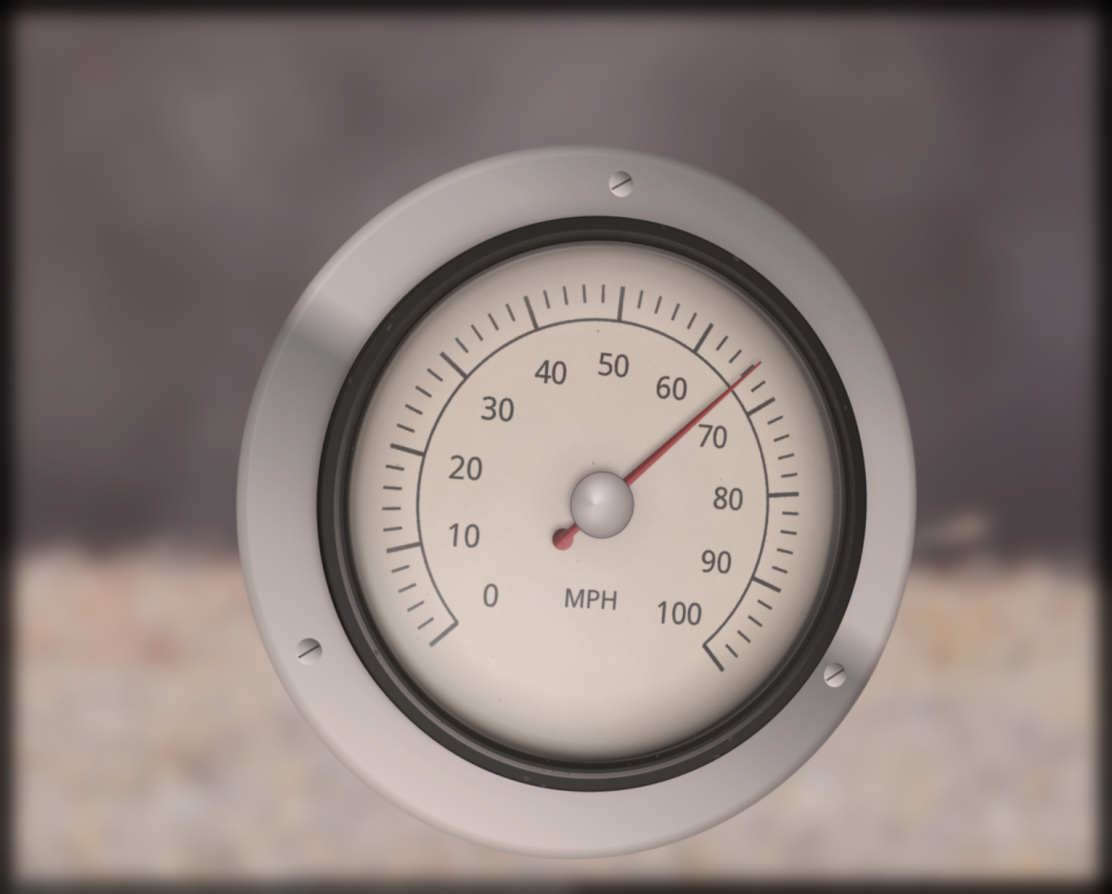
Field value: 66 mph
